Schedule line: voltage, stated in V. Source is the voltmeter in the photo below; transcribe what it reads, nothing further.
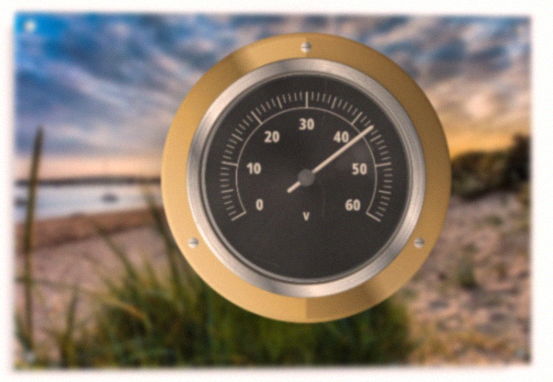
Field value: 43 V
